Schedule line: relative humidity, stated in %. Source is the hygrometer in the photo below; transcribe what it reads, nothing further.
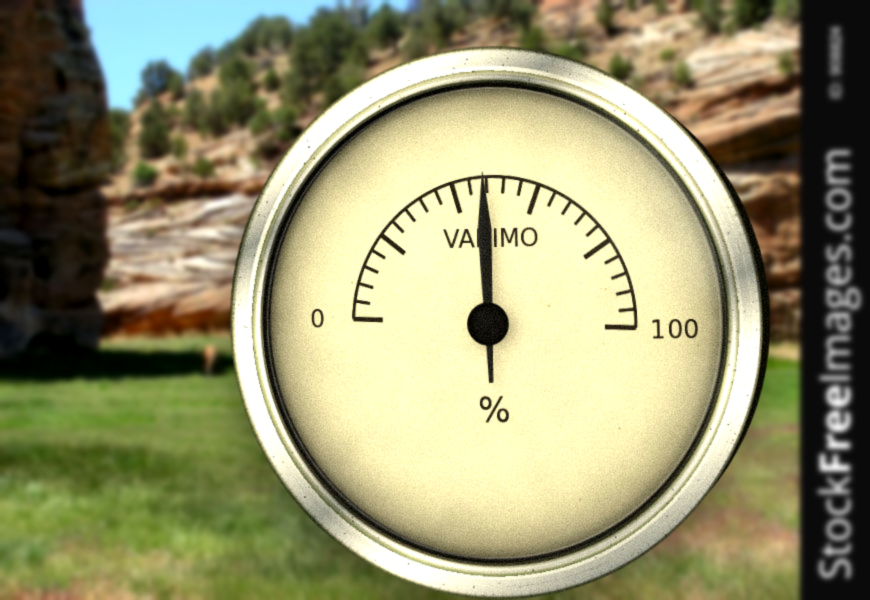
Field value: 48 %
